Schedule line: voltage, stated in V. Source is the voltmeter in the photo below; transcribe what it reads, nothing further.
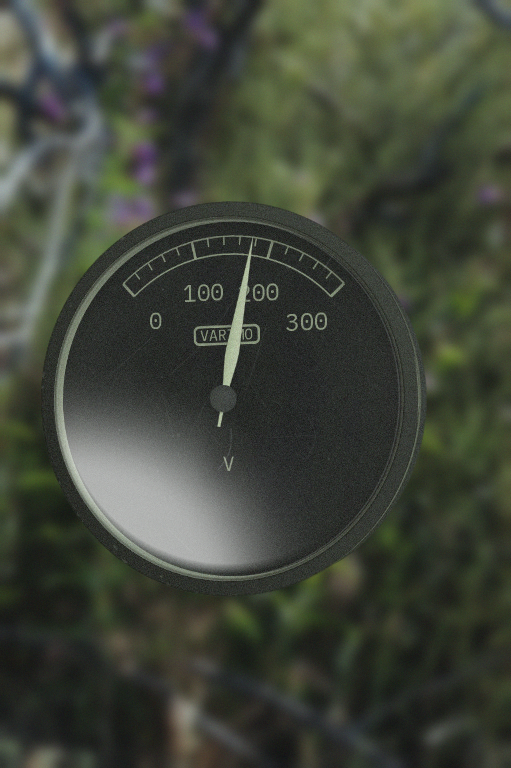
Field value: 180 V
